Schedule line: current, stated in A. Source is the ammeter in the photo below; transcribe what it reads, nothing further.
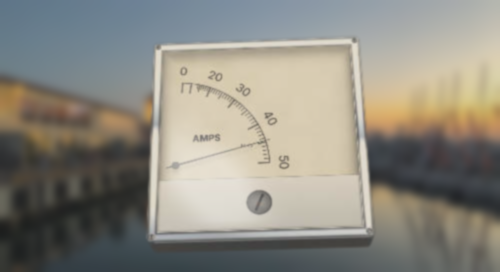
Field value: 45 A
